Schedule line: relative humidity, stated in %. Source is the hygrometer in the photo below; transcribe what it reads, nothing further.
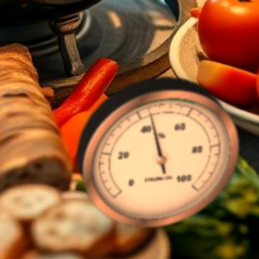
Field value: 44 %
